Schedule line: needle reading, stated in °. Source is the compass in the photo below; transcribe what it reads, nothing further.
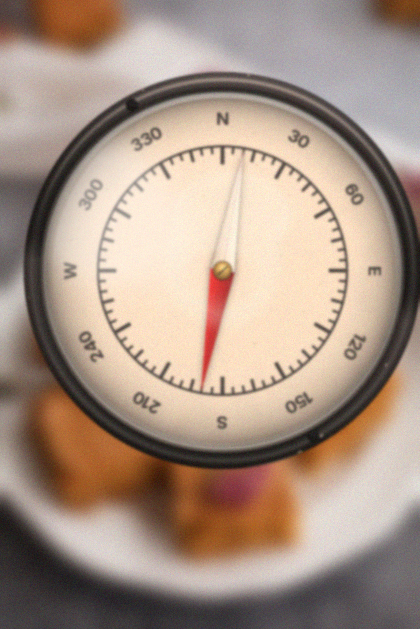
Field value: 190 °
